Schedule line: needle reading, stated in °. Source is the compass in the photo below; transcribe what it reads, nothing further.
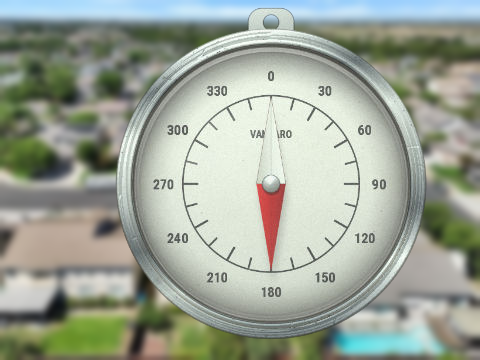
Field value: 180 °
